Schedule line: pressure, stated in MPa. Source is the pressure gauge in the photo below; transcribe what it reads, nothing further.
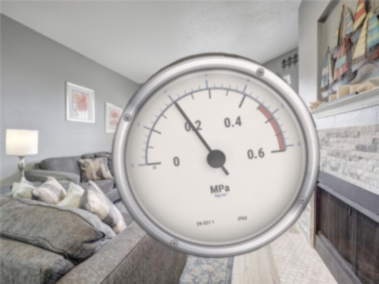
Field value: 0.2 MPa
